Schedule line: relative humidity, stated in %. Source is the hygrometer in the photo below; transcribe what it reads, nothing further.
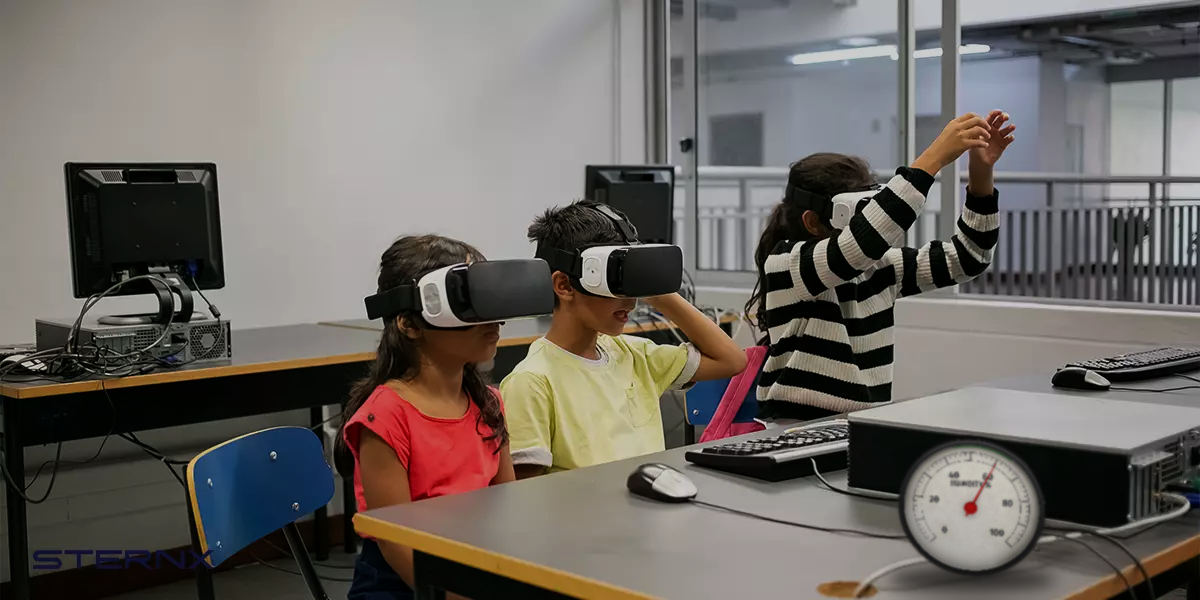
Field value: 60 %
